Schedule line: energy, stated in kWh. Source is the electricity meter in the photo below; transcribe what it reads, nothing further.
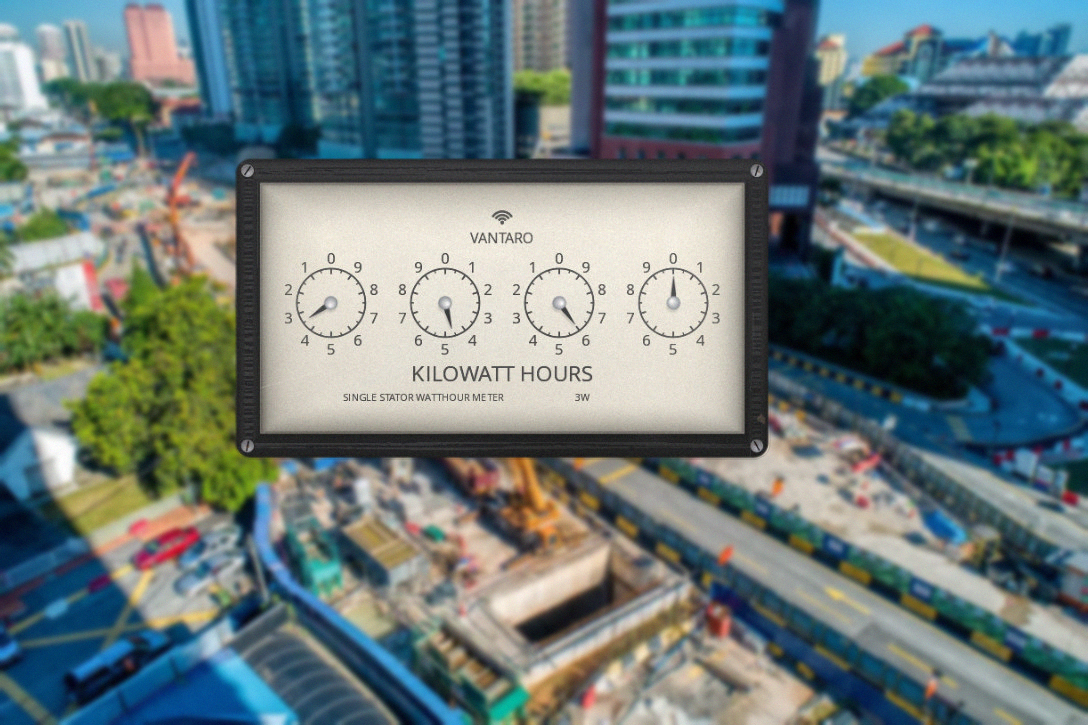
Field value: 3460 kWh
